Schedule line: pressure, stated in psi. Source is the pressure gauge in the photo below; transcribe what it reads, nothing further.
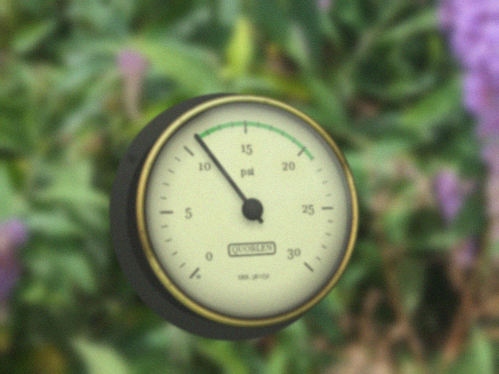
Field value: 11 psi
